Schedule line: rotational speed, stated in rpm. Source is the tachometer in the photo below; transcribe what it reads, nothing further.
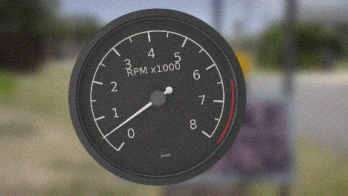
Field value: 500 rpm
